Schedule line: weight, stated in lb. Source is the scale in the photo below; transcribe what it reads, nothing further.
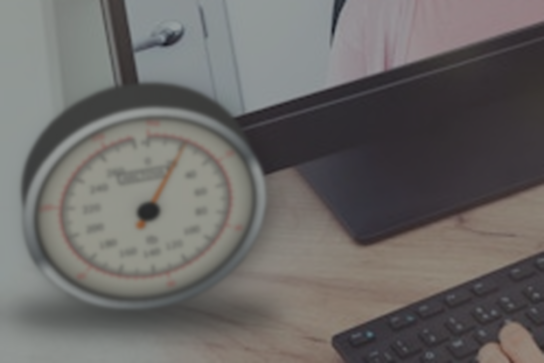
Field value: 20 lb
